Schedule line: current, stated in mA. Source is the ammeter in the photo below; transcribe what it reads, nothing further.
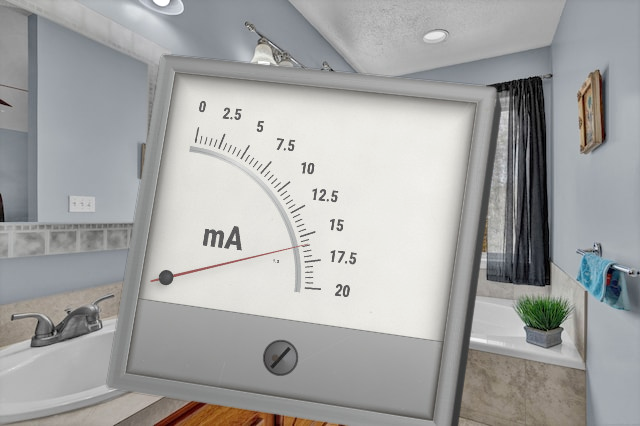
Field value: 16 mA
